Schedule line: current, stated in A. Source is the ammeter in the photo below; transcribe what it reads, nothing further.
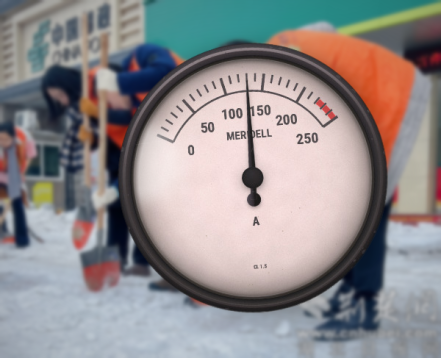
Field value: 130 A
